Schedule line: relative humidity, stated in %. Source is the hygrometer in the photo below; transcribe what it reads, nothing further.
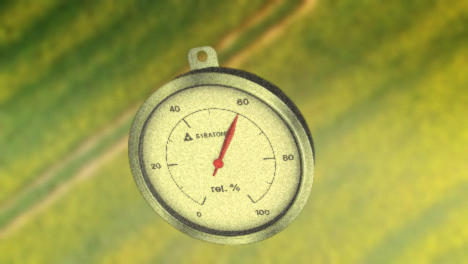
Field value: 60 %
